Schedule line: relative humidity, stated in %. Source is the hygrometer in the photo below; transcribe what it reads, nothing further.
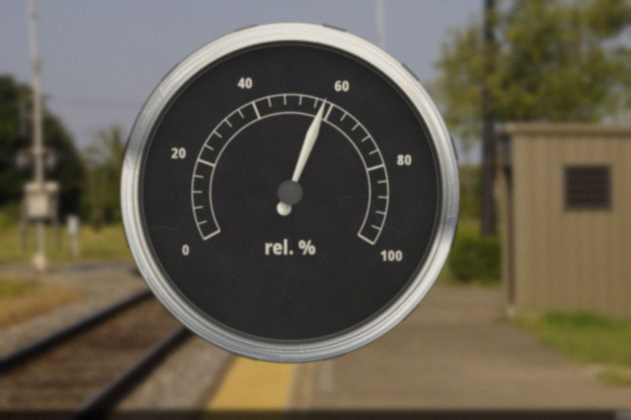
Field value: 58 %
